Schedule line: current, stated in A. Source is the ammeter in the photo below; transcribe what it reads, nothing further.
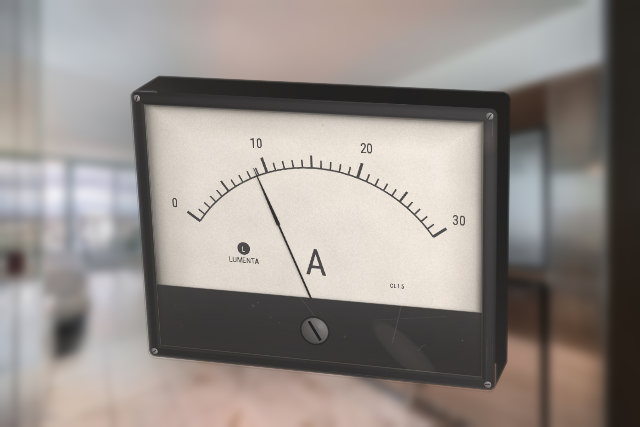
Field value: 9 A
